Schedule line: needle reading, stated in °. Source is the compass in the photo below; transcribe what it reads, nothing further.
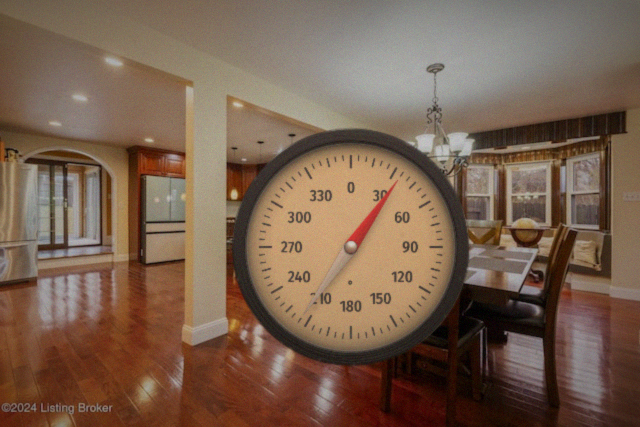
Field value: 35 °
